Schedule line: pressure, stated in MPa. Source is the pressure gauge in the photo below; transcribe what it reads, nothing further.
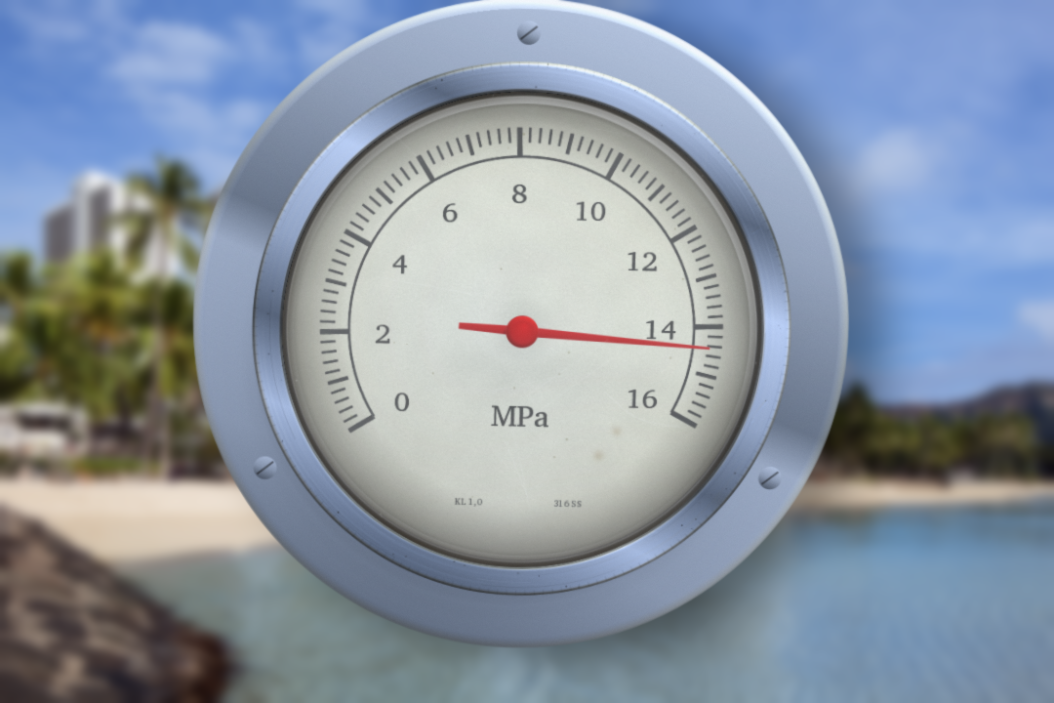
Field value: 14.4 MPa
